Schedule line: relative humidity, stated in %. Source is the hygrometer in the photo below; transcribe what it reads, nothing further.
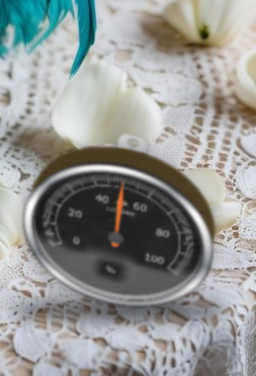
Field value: 50 %
